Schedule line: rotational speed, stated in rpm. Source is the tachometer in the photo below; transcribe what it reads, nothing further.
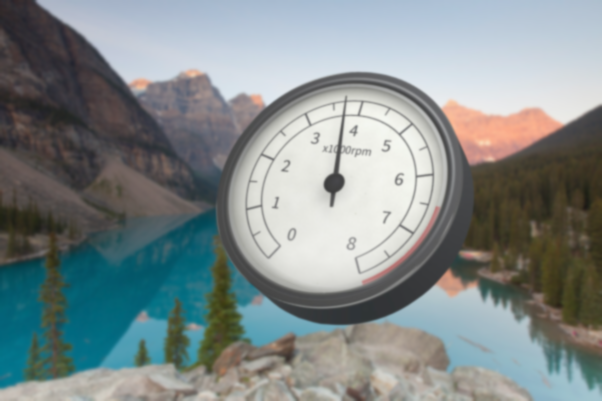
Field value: 3750 rpm
